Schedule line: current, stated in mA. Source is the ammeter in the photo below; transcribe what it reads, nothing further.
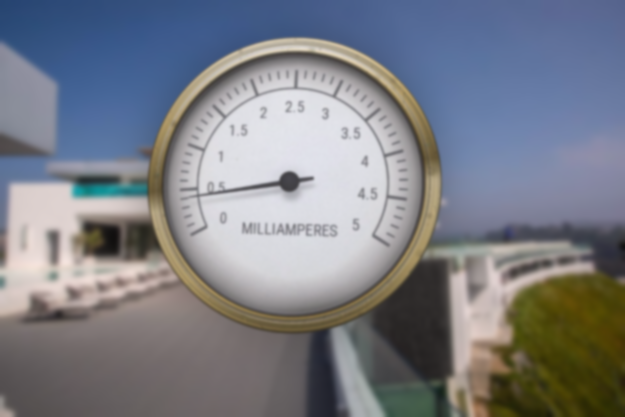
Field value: 0.4 mA
